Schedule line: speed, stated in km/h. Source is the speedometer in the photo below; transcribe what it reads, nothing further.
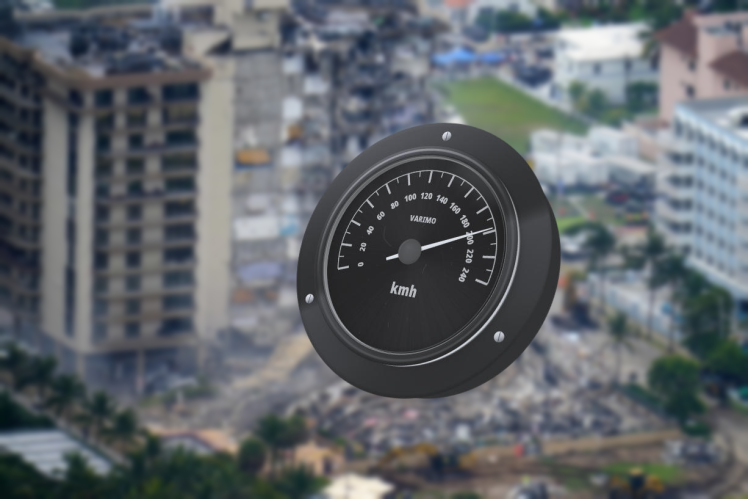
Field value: 200 km/h
